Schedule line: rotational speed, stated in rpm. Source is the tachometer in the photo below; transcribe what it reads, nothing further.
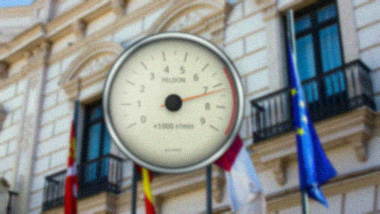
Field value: 7250 rpm
